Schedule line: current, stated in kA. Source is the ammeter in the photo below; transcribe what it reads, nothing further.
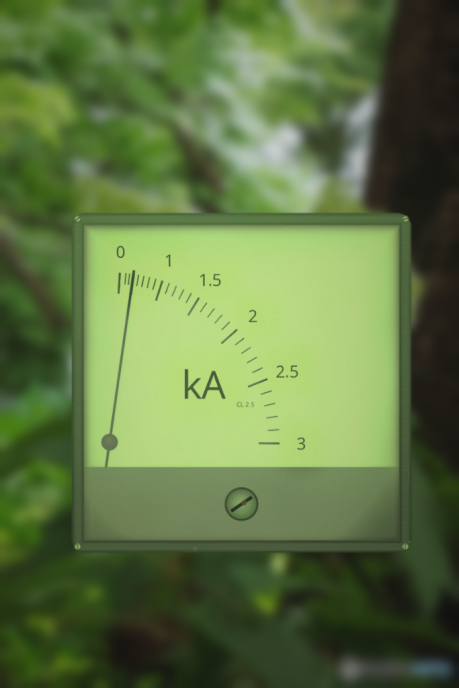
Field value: 0.5 kA
